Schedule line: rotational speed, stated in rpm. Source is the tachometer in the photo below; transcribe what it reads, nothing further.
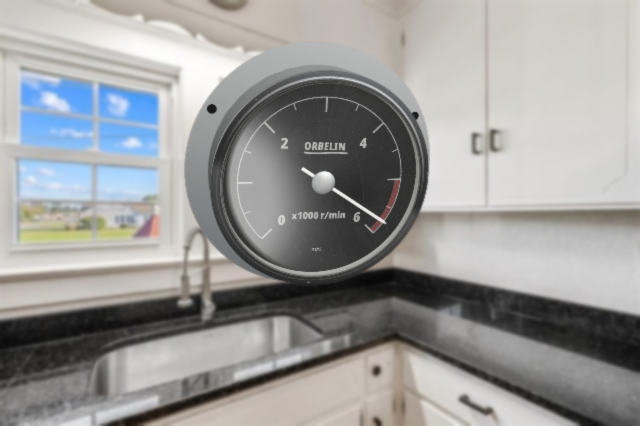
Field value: 5750 rpm
